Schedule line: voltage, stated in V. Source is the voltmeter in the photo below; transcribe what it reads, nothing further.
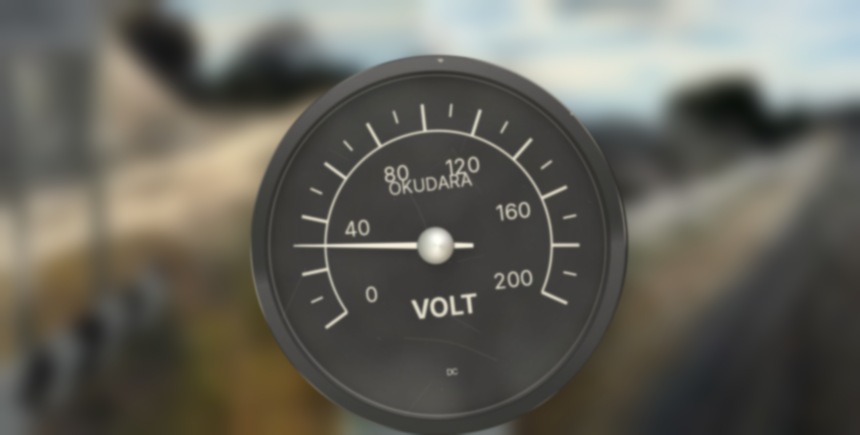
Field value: 30 V
